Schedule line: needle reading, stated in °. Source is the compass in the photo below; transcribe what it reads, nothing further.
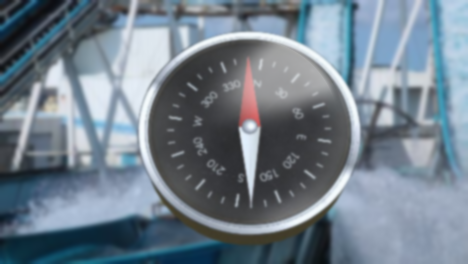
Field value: 350 °
